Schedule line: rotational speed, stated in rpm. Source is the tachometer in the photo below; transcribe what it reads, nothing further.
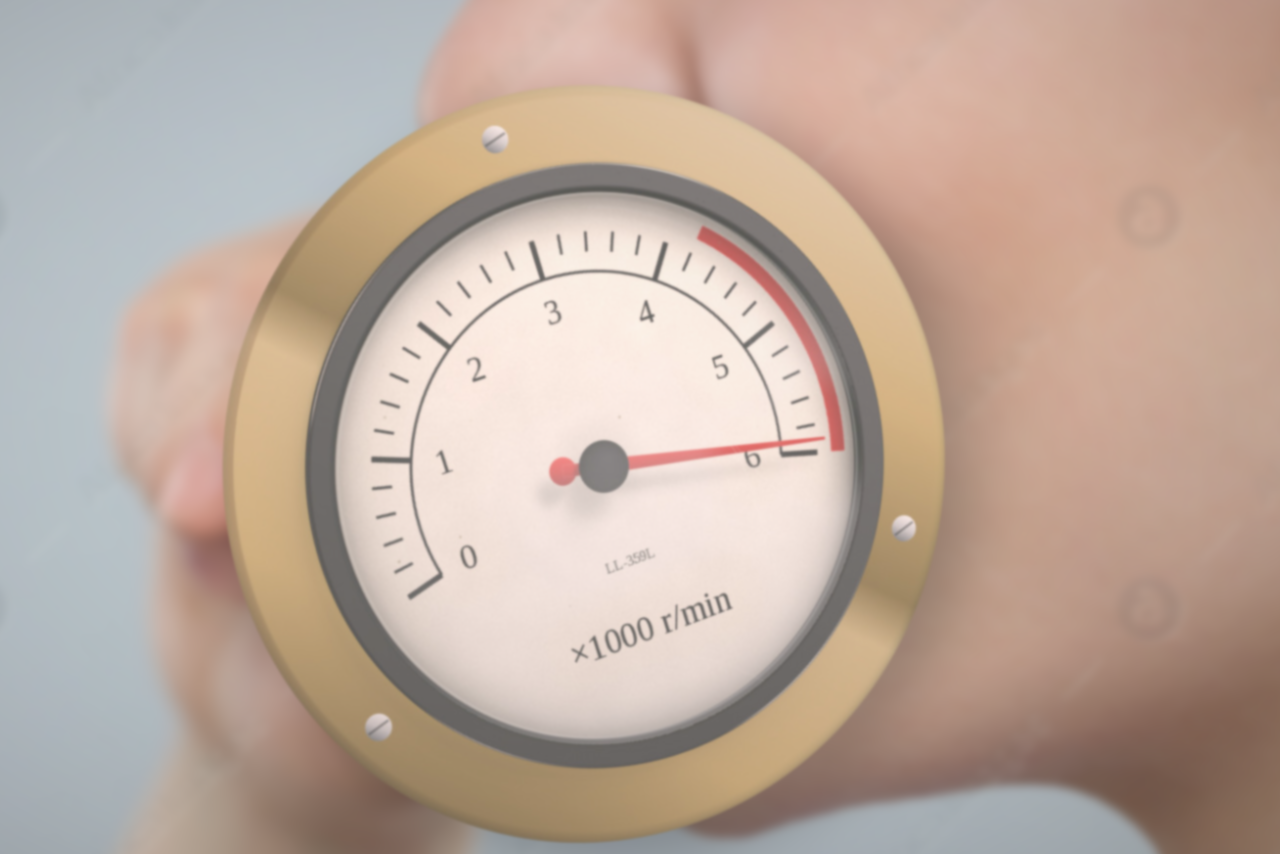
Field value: 5900 rpm
